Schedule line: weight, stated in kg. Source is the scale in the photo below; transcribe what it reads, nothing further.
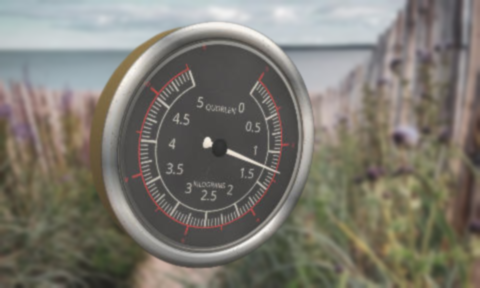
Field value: 1.25 kg
